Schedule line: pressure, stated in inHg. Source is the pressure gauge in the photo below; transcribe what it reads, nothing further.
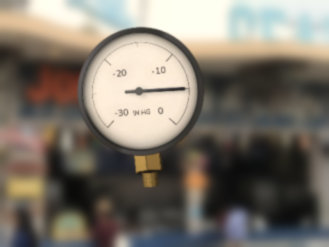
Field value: -5 inHg
